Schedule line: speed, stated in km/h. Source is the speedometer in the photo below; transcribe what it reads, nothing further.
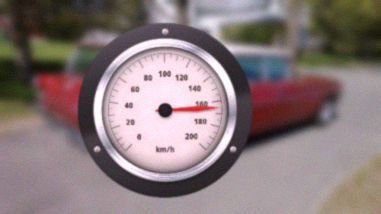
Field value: 165 km/h
